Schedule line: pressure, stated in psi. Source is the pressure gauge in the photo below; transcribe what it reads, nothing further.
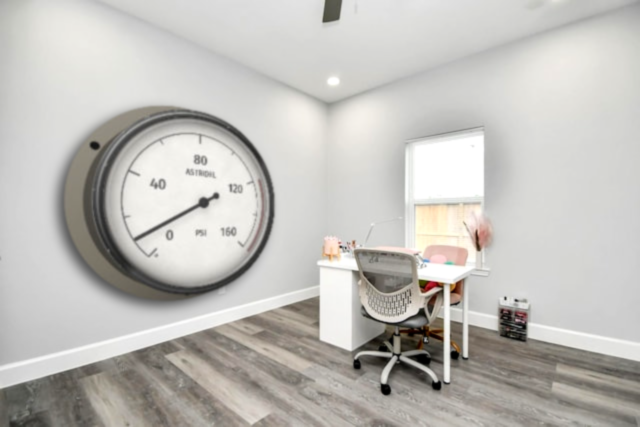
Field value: 10 psi
